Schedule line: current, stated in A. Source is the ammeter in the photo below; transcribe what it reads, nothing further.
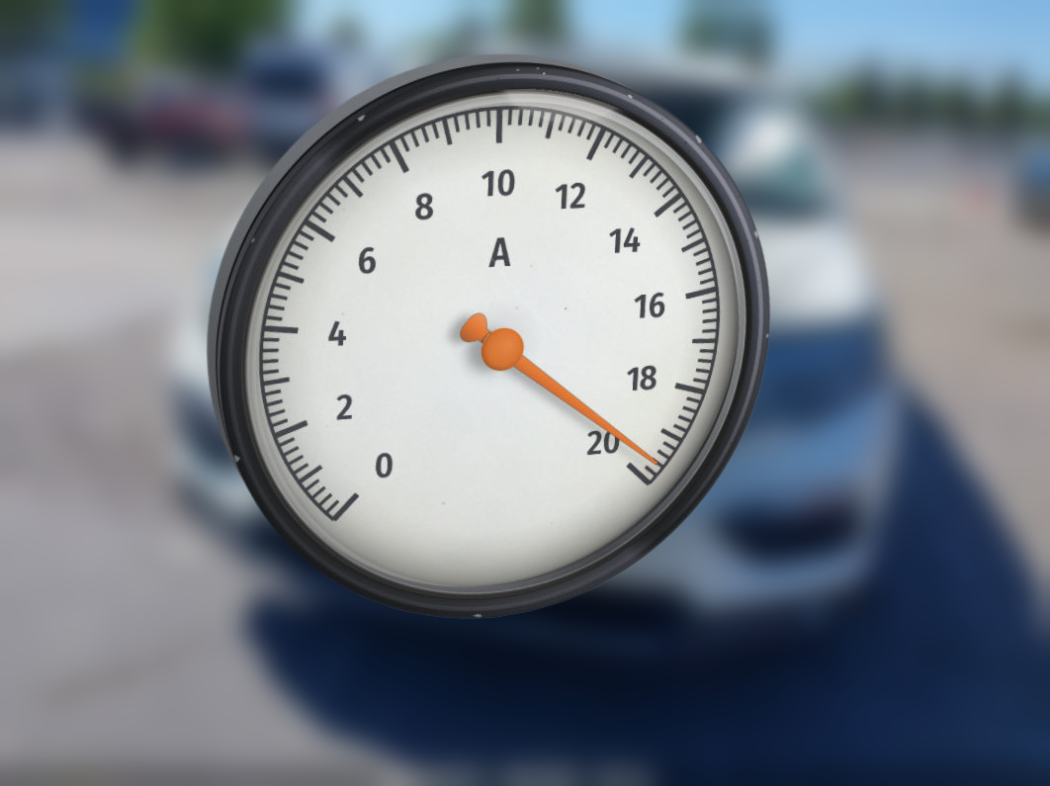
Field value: 19.6 A
